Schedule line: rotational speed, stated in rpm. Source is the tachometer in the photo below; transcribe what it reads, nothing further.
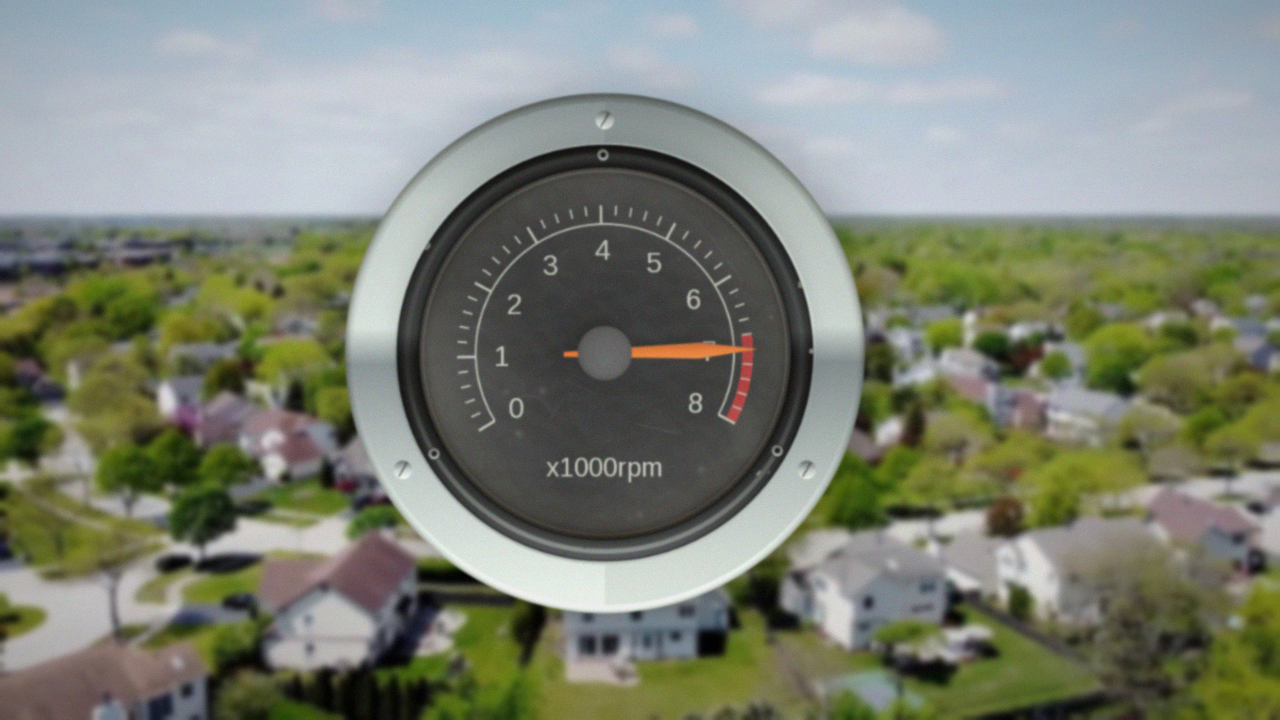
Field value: 7000 rpm
